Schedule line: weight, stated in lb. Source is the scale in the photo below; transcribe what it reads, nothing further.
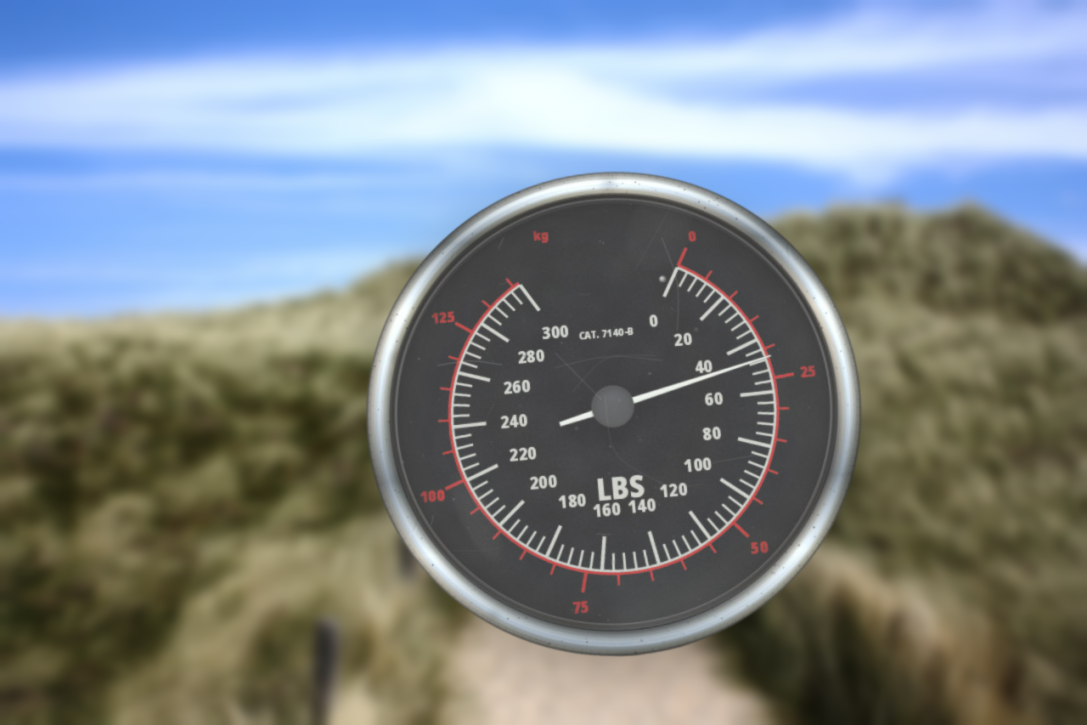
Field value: 48 lb
